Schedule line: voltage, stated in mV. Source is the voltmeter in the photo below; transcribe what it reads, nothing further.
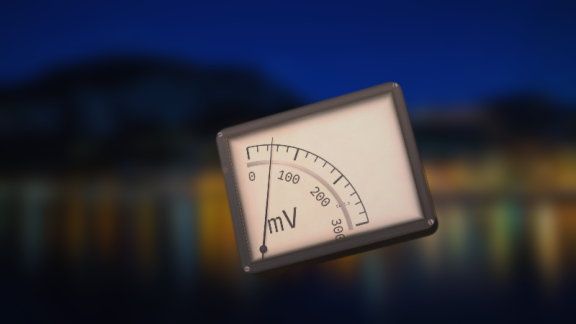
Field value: 50 mV
